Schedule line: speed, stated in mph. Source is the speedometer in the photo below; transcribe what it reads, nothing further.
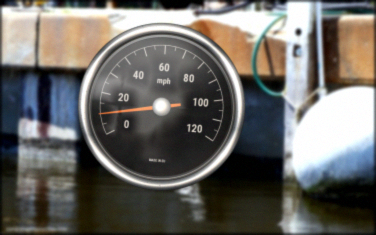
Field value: 10 mph
